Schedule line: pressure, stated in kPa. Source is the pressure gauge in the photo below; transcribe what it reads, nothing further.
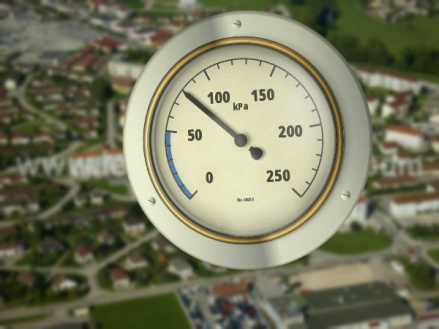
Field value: 80 kPa
